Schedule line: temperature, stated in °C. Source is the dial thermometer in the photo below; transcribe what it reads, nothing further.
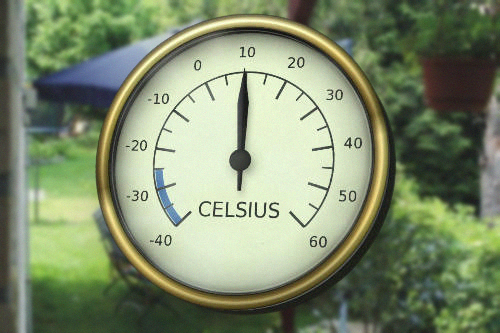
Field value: 10 °C
